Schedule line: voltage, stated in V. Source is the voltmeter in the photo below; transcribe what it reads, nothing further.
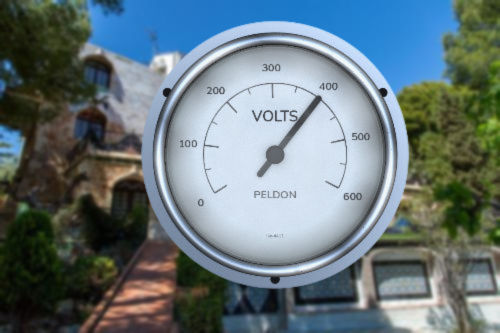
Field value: 400 V
